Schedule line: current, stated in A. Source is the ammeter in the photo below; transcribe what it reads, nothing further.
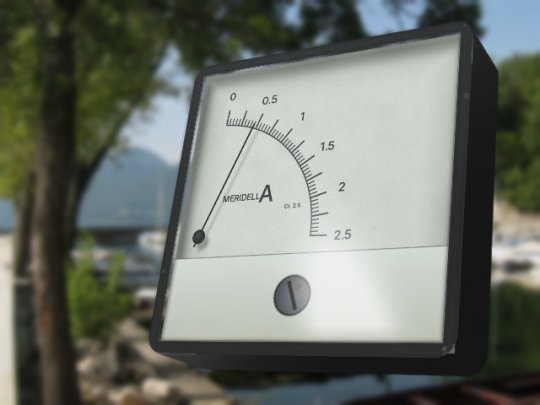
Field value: 0.5 A
